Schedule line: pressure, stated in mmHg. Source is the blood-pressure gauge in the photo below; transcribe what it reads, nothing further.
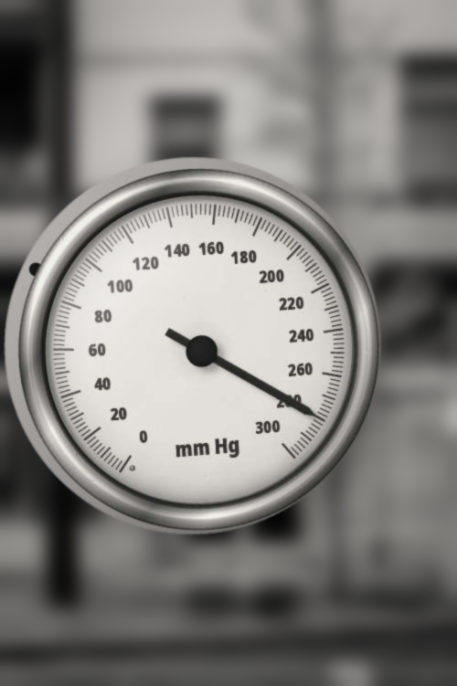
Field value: 280 mmHg
